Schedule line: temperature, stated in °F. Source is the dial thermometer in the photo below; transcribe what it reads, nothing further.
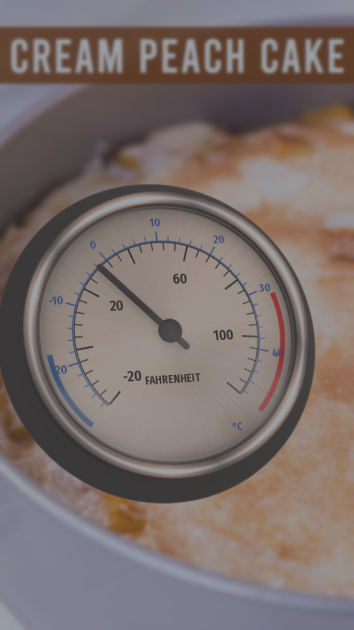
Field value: 28 °F
